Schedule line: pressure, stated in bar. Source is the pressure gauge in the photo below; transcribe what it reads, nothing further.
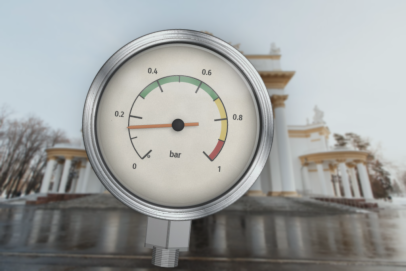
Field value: 0.15 bar
